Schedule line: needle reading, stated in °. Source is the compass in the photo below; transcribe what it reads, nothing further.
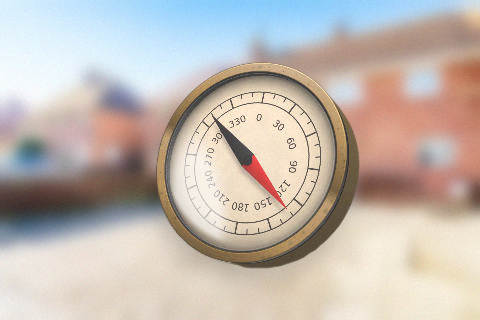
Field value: 130 °
